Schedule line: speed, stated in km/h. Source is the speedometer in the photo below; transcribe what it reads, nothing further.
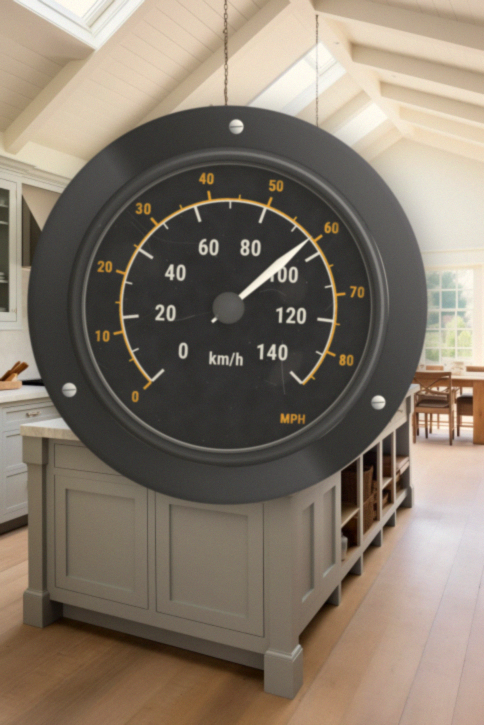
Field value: 95 km/h
